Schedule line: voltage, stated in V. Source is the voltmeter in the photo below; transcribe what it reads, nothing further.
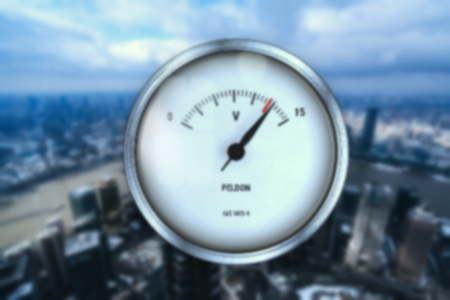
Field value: 12.5 V
